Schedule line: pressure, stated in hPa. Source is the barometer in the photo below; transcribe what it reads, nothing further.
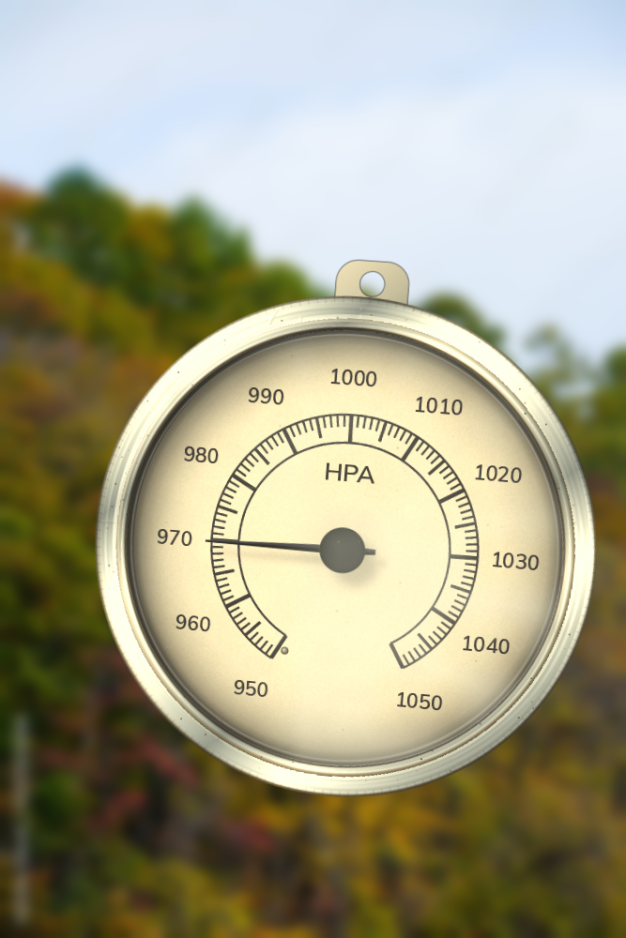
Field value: 970 hPa
